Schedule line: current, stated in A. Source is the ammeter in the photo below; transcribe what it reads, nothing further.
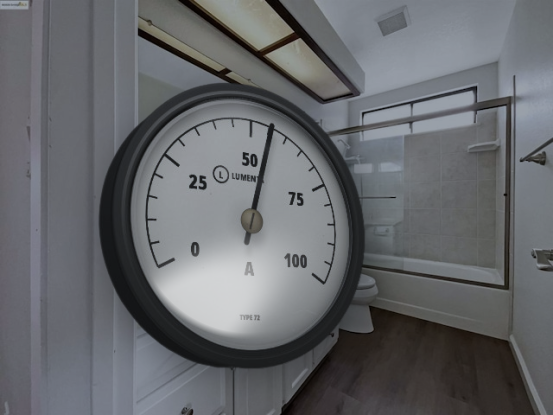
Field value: 55 A
